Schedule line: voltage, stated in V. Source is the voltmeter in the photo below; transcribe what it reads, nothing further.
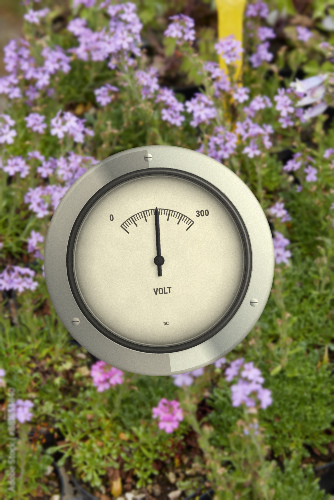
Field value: 150 V
